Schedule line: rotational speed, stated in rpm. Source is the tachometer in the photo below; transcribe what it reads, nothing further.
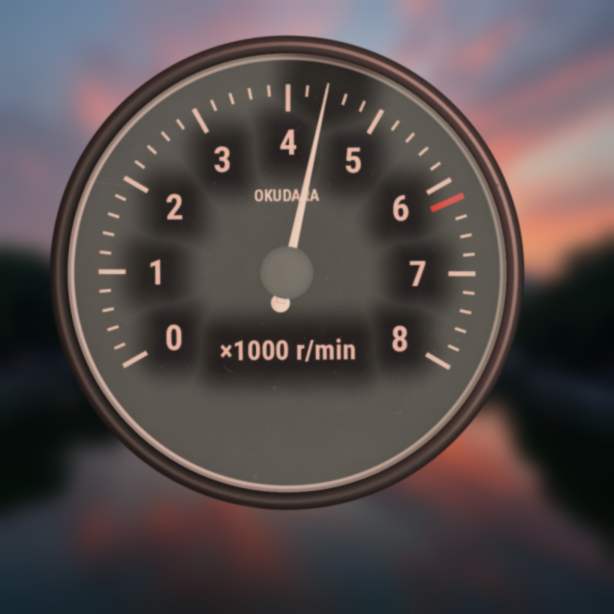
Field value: 4400 rpm
